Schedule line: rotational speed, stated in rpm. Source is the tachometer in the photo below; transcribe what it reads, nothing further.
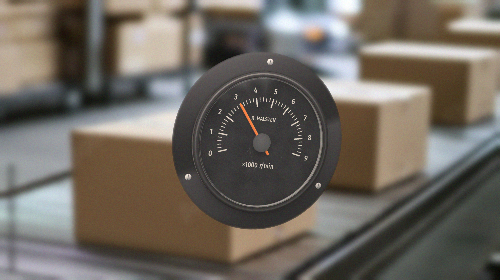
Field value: 3000 rpm
